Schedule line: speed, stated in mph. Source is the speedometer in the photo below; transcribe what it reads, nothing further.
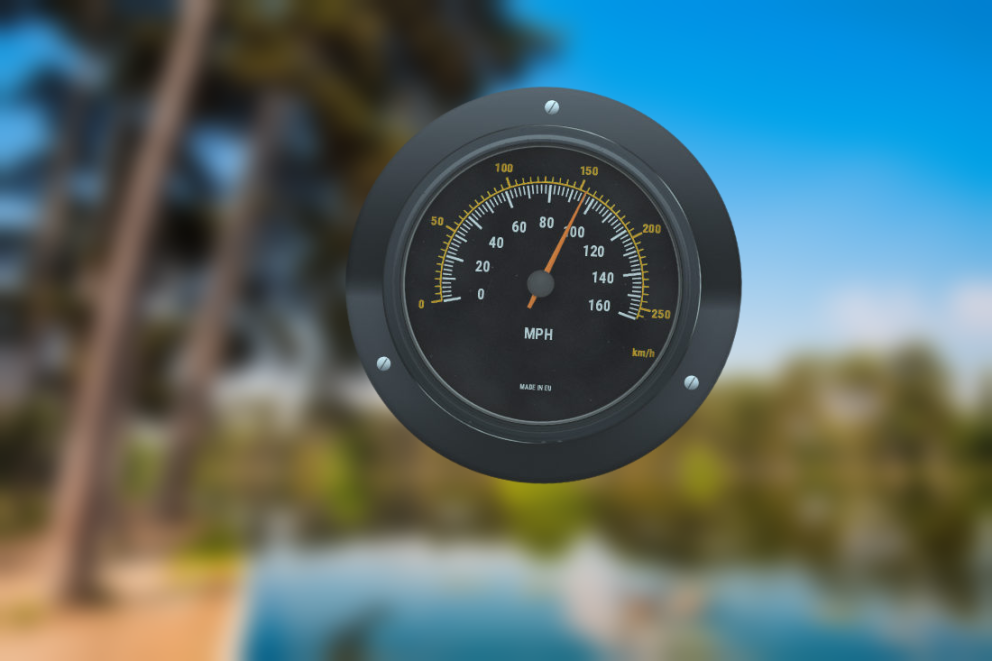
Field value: 96 mph
